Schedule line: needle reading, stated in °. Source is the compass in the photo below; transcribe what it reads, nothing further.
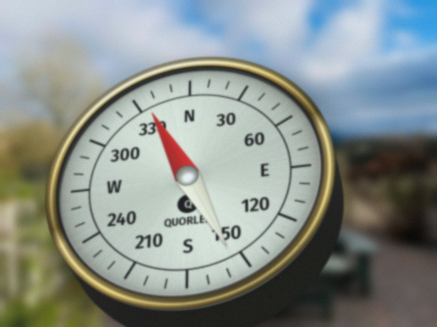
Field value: 335 °
